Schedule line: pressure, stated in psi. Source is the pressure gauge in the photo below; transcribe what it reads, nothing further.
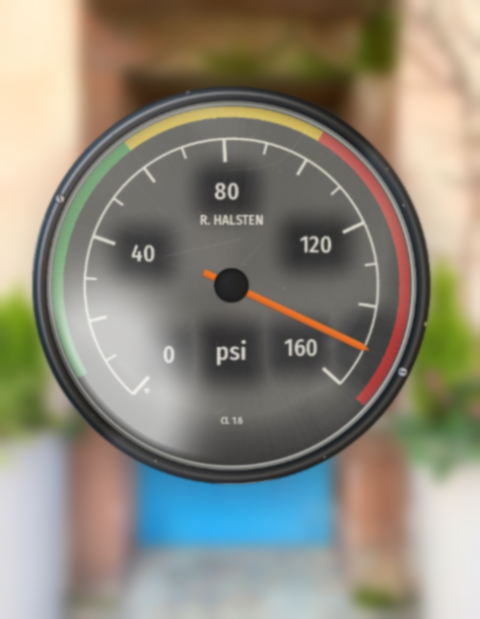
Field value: 150 psi
